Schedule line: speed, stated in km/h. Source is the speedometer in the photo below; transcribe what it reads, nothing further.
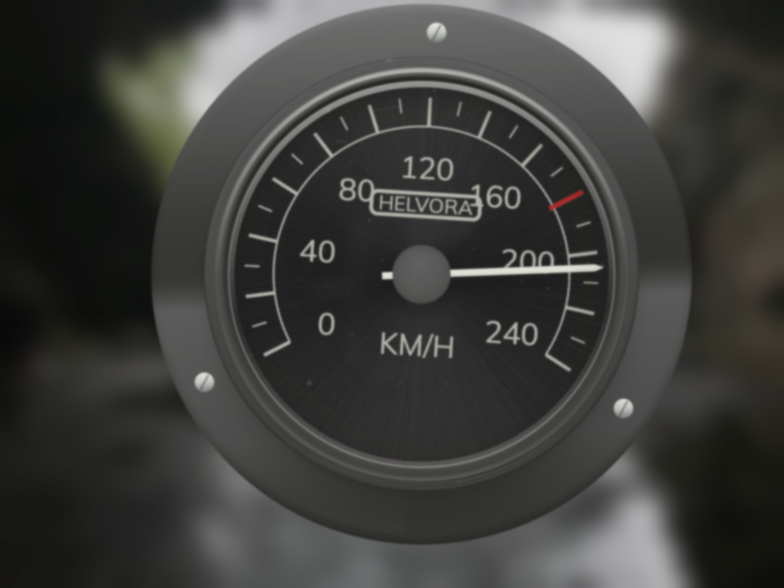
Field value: 205 km/h
